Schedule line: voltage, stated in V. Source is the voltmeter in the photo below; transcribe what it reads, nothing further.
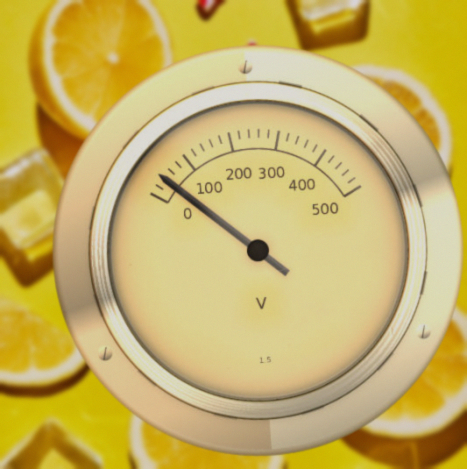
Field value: 40 V
